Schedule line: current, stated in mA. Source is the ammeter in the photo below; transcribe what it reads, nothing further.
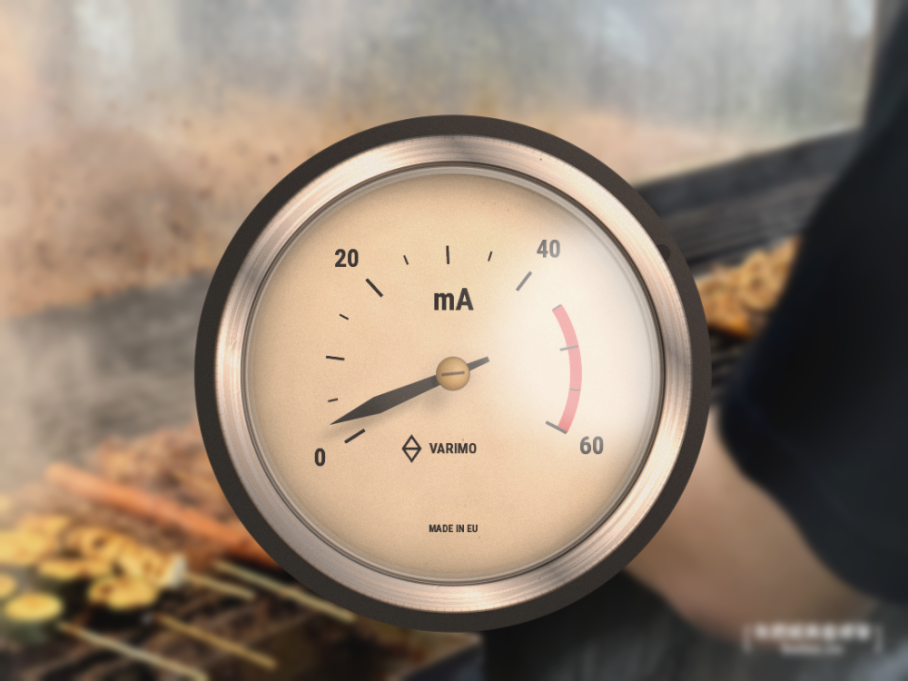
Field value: 2.5 mA
